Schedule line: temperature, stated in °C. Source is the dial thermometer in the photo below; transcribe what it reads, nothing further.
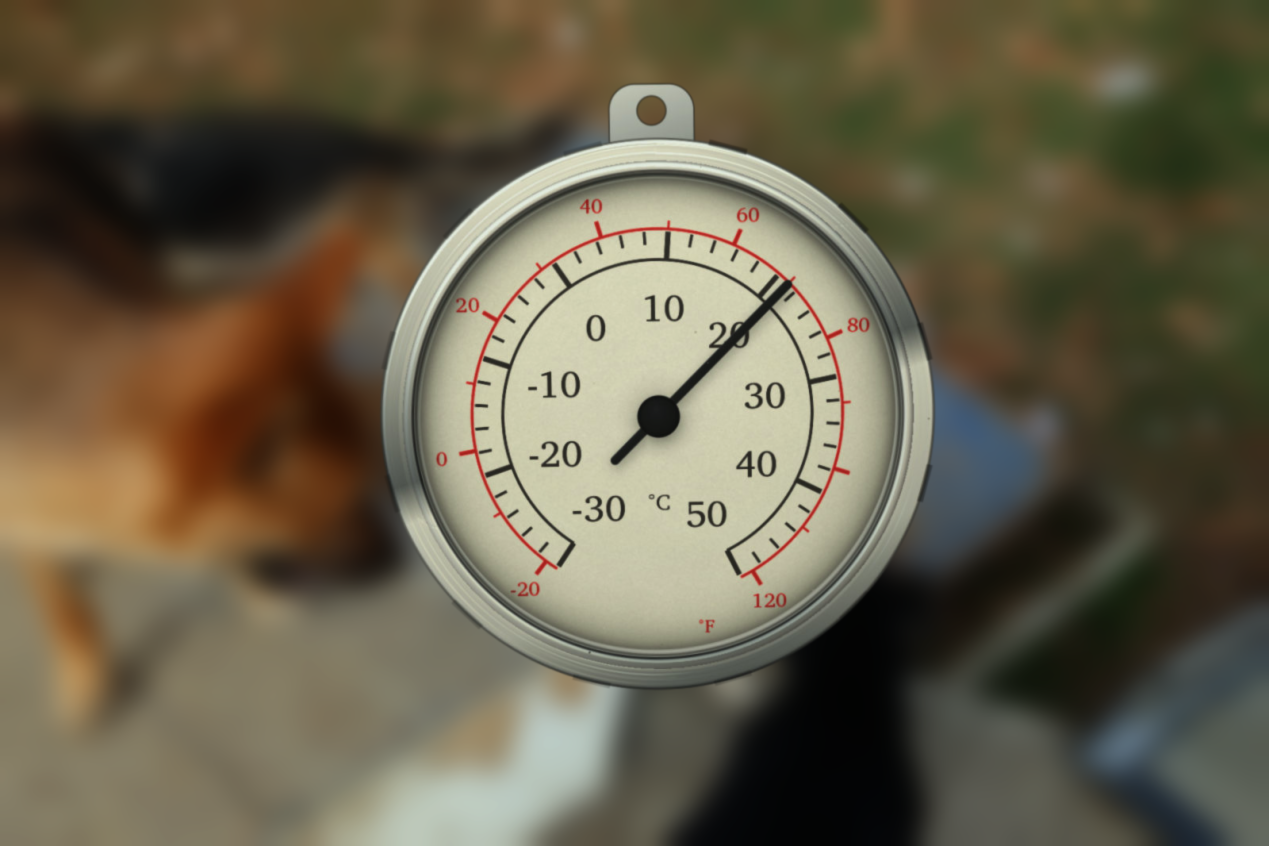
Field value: 21 °C
